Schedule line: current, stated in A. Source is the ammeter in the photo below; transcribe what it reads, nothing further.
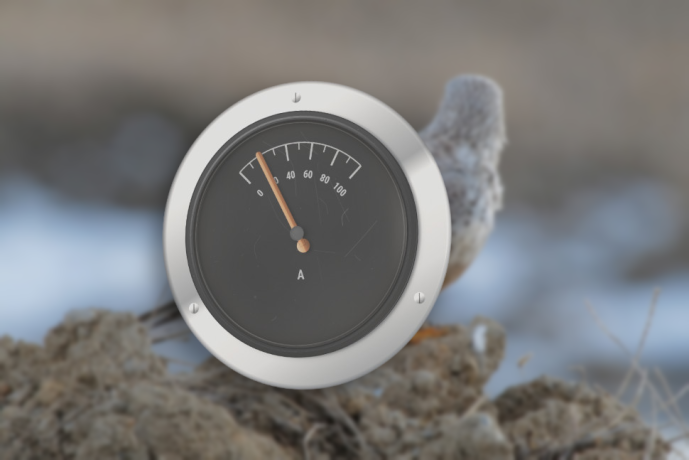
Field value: 20 A
